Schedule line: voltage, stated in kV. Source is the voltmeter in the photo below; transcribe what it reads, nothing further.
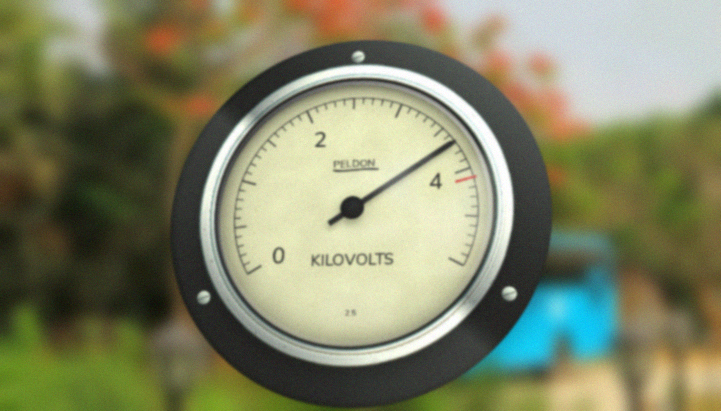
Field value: 3.7 kV
